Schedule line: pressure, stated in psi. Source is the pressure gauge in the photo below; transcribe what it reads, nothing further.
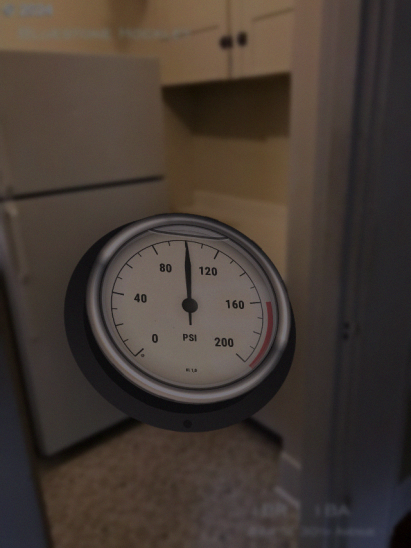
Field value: 100 psi
